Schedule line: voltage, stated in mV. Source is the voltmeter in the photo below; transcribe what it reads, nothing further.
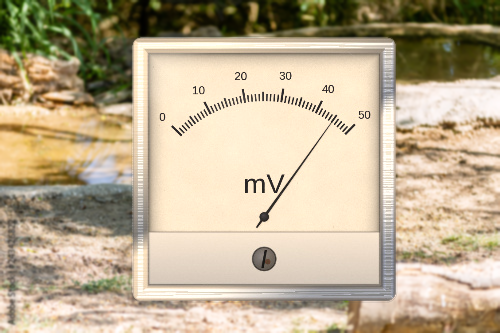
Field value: 45 mV
